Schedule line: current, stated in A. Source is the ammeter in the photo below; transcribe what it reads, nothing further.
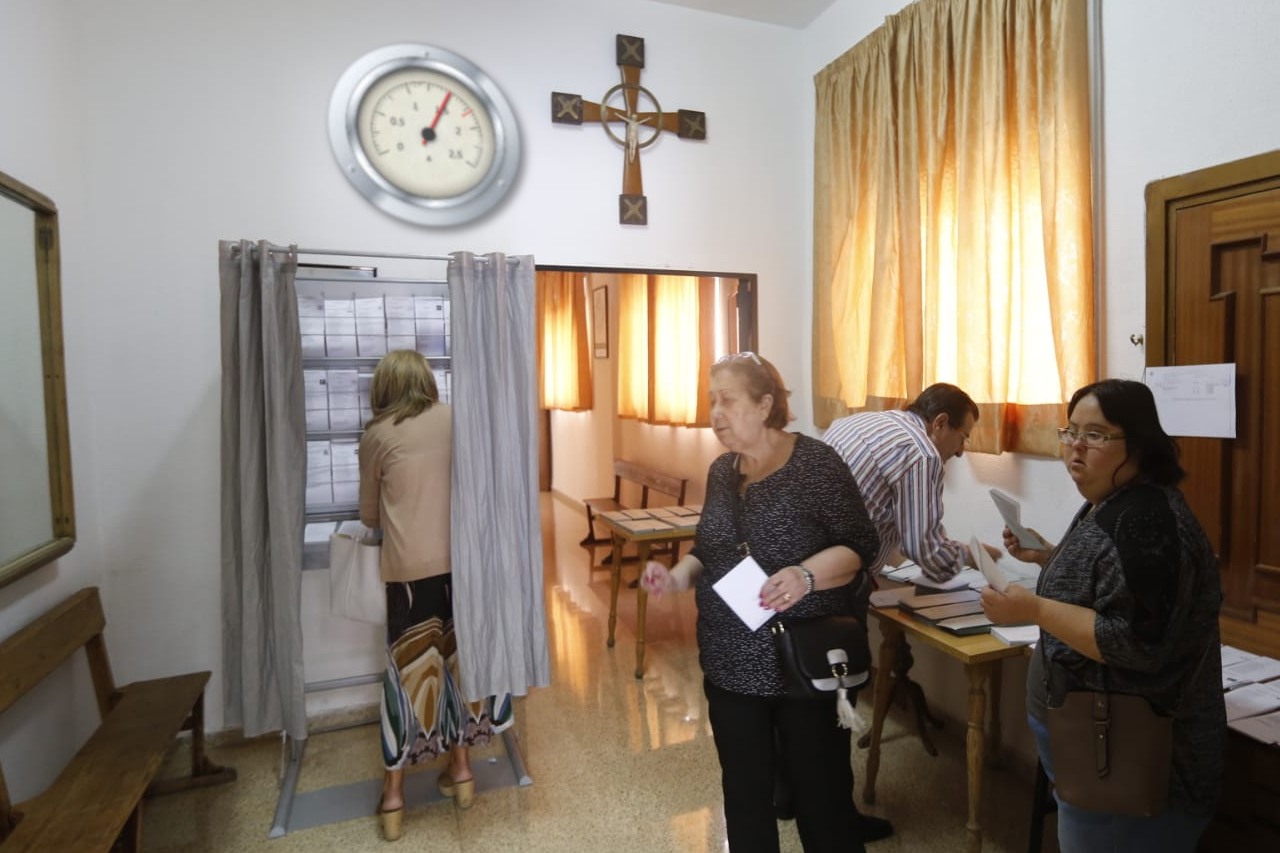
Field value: 1.5 A
